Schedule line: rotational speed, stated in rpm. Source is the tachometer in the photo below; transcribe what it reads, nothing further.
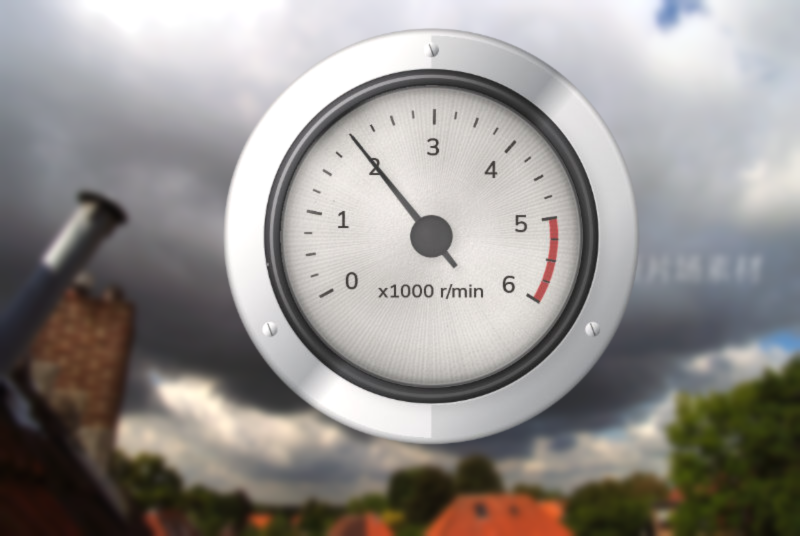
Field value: 2000 rpm
